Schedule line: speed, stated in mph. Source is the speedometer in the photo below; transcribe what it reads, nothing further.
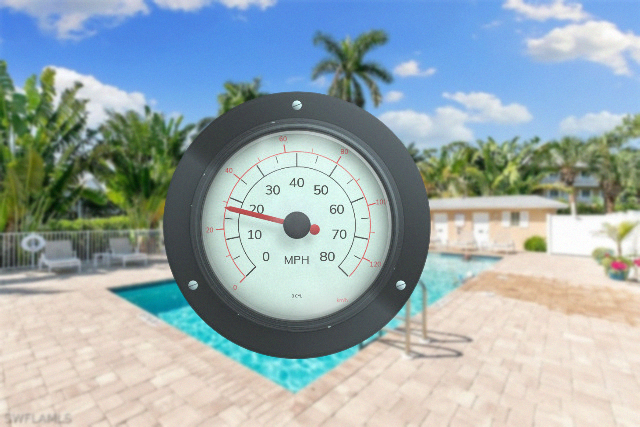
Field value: 17.5 mph
